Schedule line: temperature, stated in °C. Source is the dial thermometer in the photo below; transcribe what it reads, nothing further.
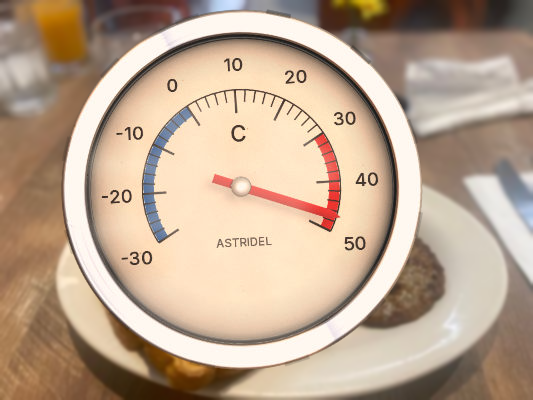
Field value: 47 °C
